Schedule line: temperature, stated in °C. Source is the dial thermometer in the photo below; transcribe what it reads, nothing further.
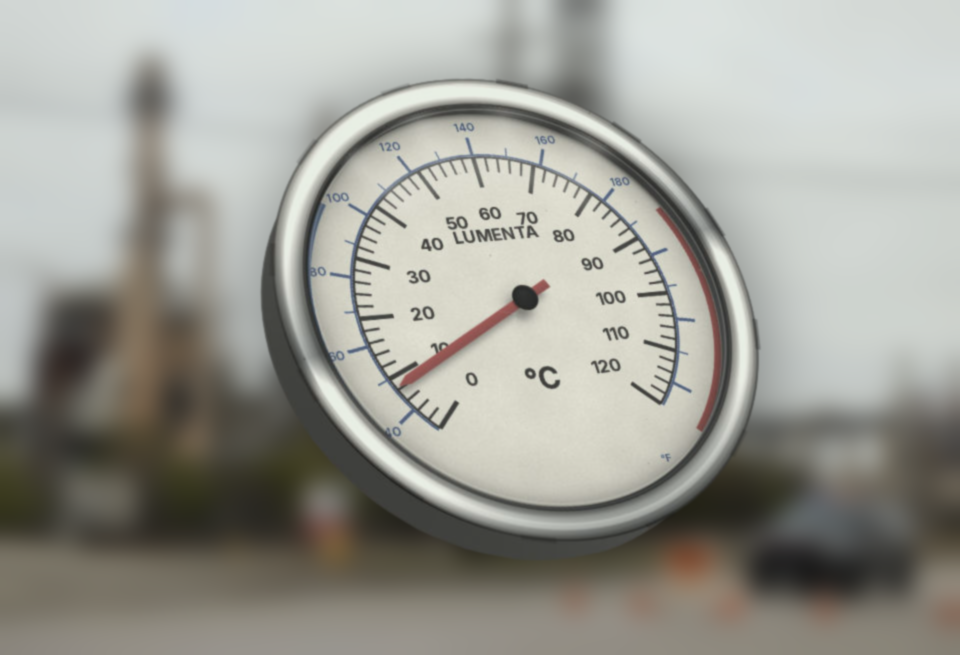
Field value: 8 °C
